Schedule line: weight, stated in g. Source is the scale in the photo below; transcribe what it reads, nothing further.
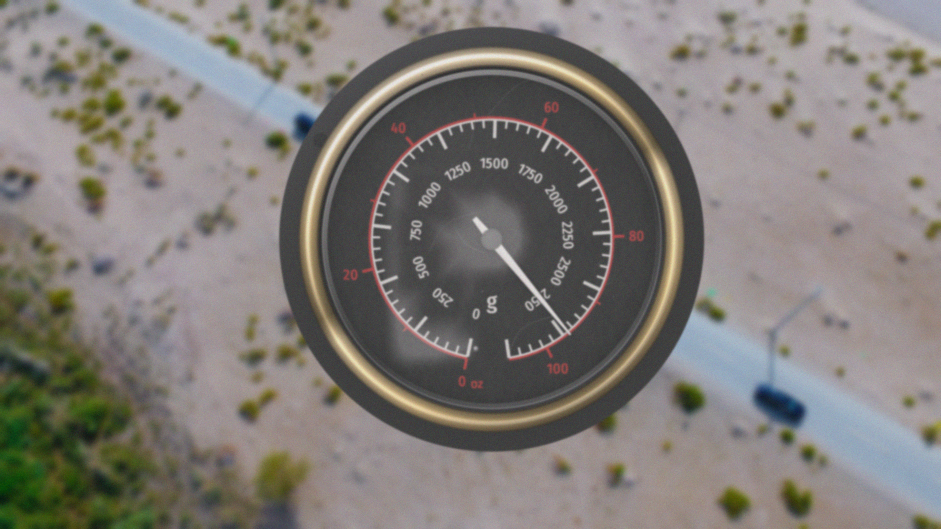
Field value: 2725 g
